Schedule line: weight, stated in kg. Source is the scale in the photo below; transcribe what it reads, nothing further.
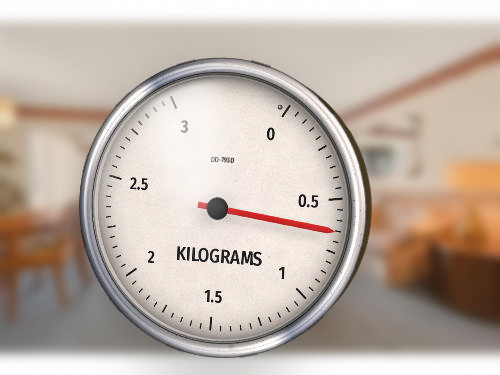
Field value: 0.65 kg
